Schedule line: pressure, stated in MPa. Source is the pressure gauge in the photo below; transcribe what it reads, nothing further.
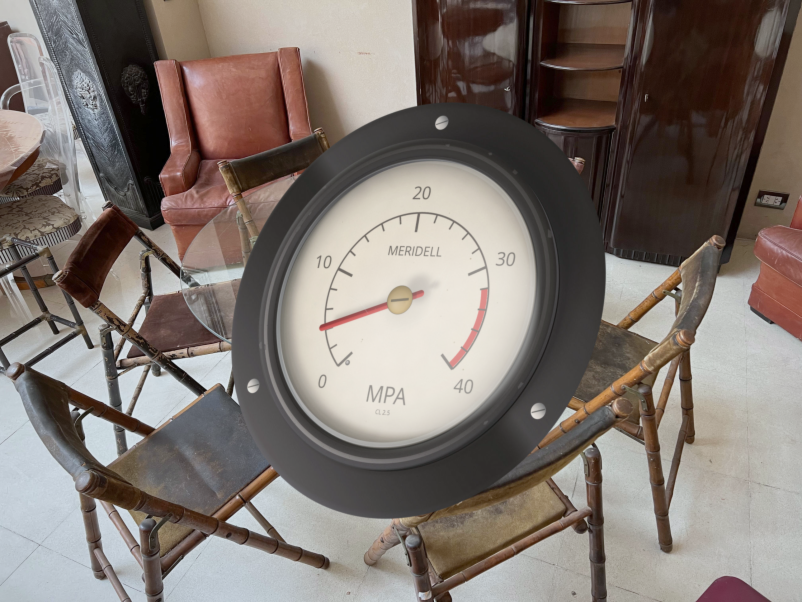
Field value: 4 MPa
